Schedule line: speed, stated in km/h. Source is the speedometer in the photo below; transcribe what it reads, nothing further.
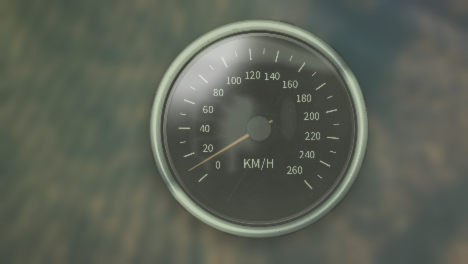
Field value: 10 km/h
